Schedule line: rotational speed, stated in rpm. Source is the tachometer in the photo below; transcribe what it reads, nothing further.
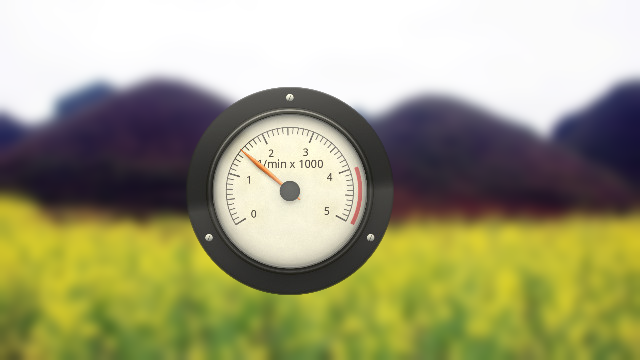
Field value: 1500 rpm
